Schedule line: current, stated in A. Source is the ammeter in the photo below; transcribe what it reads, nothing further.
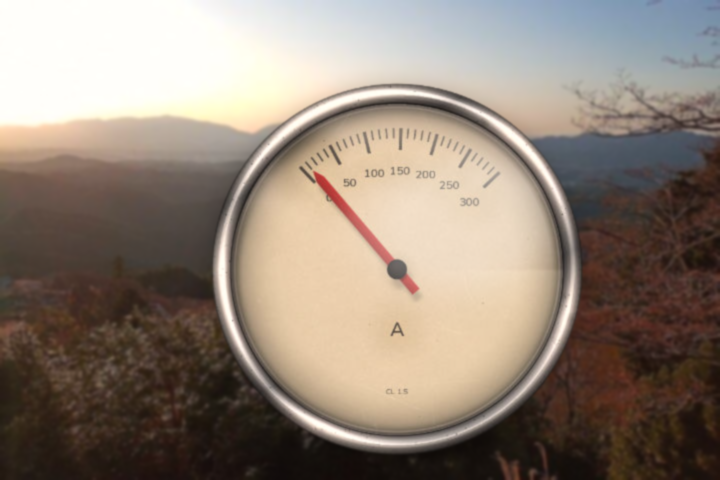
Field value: 10 A
